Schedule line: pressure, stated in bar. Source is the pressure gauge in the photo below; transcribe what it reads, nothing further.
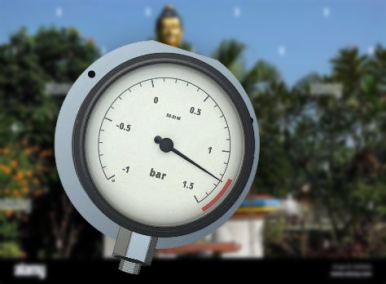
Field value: 1.25 bar
